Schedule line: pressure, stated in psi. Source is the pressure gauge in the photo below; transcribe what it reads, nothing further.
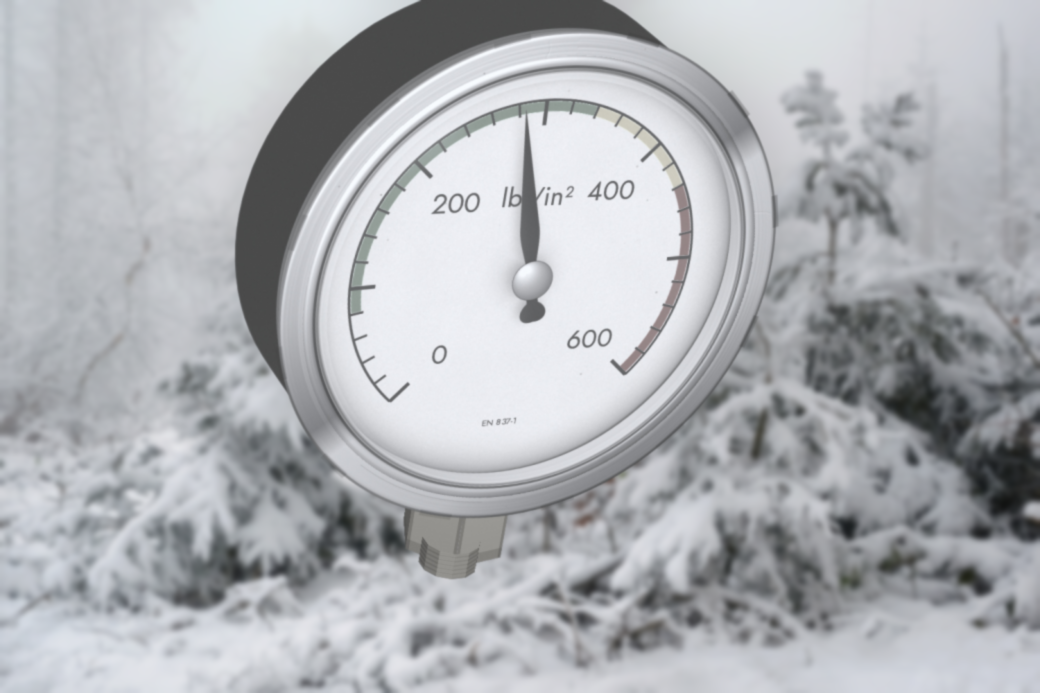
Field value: 280 psi
